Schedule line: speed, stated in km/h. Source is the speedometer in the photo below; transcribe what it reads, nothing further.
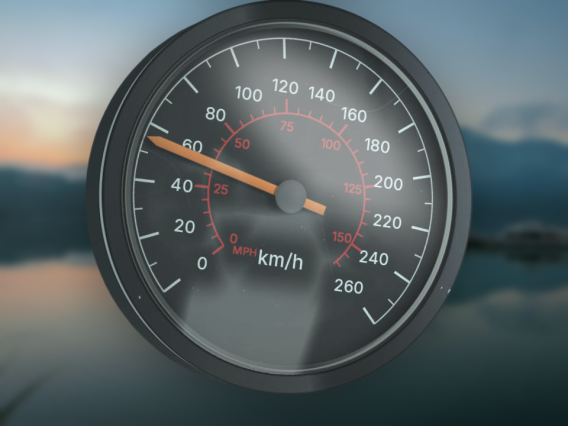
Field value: 55 km/h
